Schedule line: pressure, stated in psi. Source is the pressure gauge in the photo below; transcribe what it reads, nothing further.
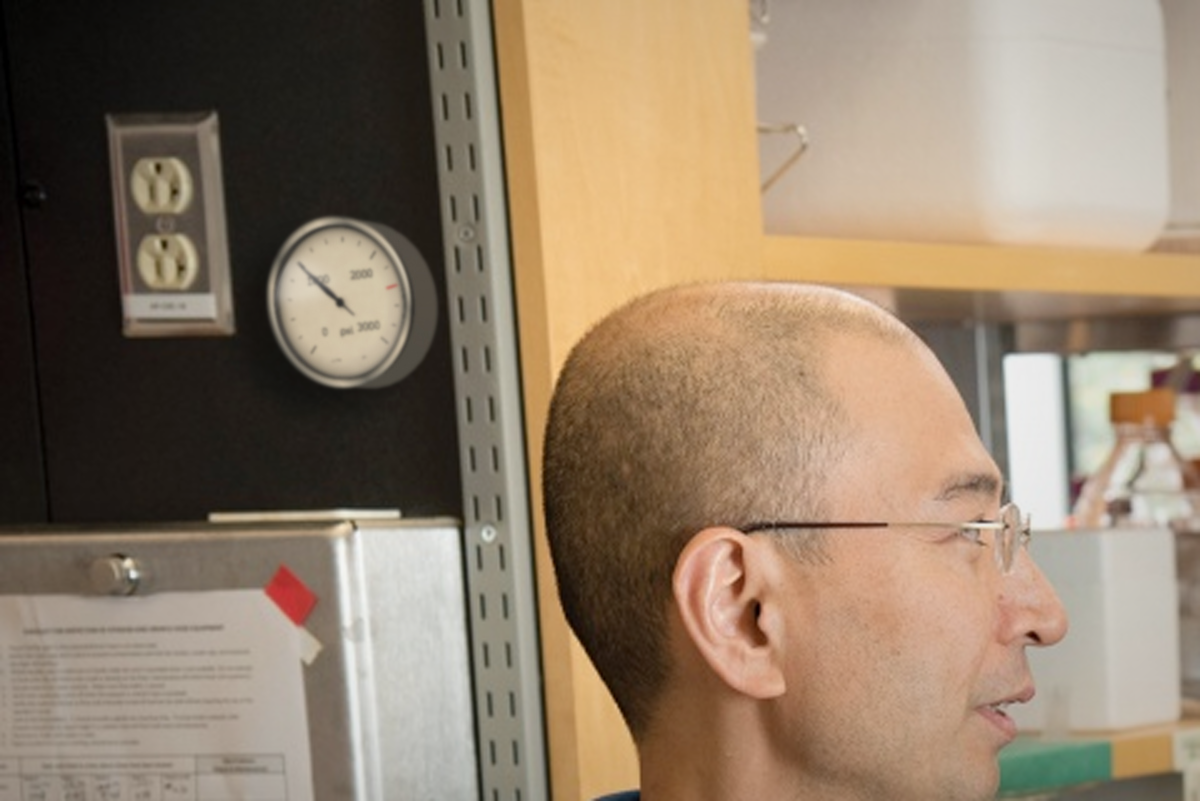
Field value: 1000 psi
